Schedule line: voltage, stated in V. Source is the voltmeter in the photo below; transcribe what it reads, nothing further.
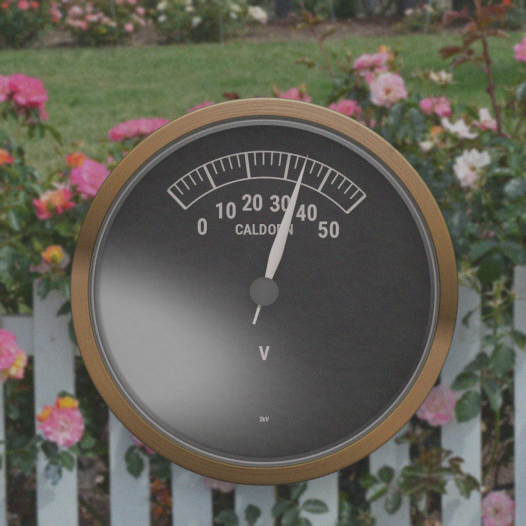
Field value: 34 V
